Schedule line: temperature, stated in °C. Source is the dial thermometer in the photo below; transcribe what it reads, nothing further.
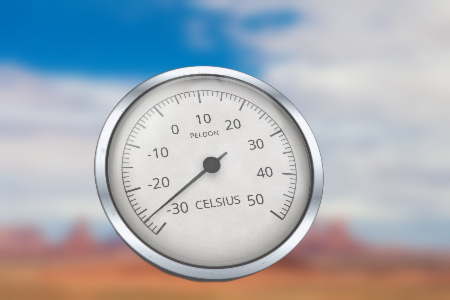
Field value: -27 °C
